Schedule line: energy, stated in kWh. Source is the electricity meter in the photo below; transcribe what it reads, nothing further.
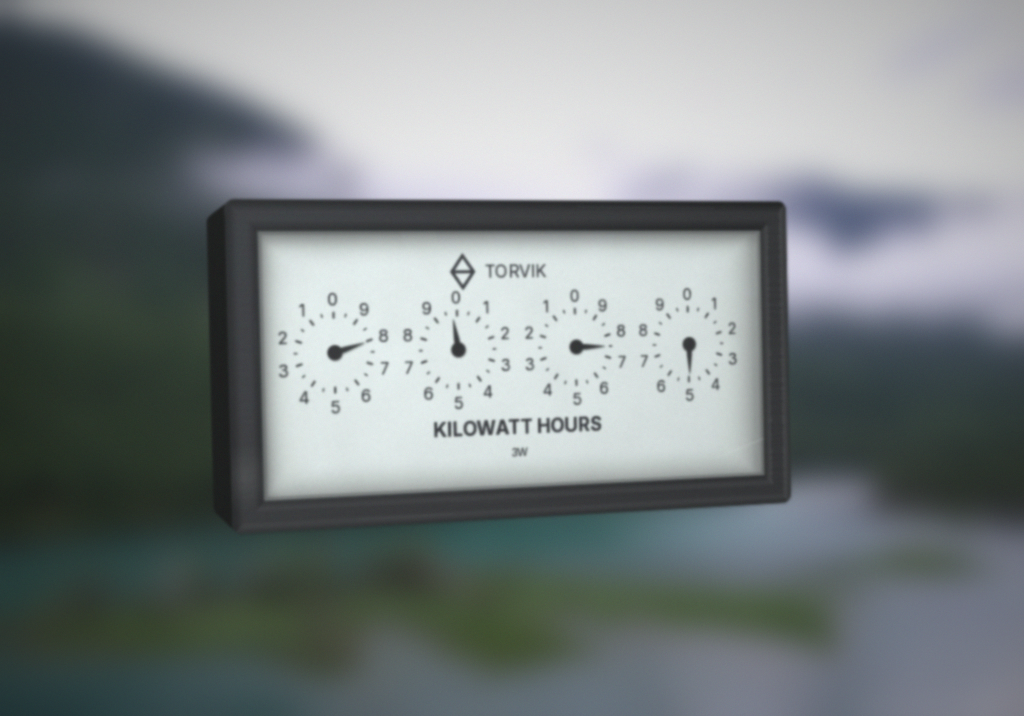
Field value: 7975 kWh
